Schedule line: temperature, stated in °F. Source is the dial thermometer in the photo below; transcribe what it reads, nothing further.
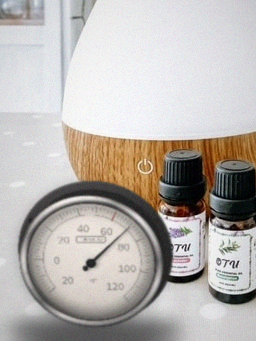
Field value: 70 °F
